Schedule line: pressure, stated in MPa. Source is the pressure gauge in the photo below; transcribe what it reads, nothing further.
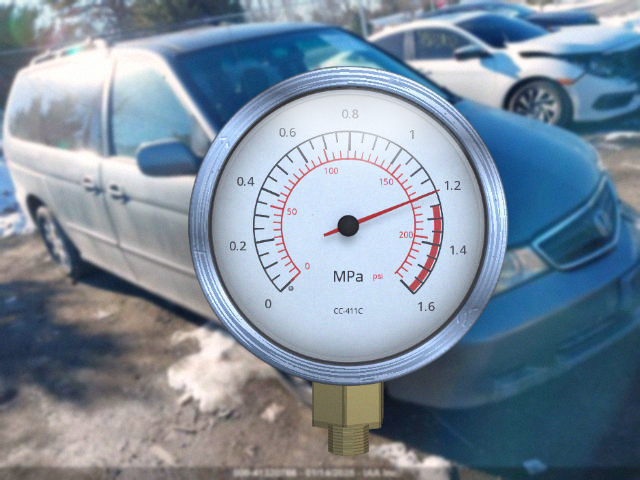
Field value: 1.2 MPa
